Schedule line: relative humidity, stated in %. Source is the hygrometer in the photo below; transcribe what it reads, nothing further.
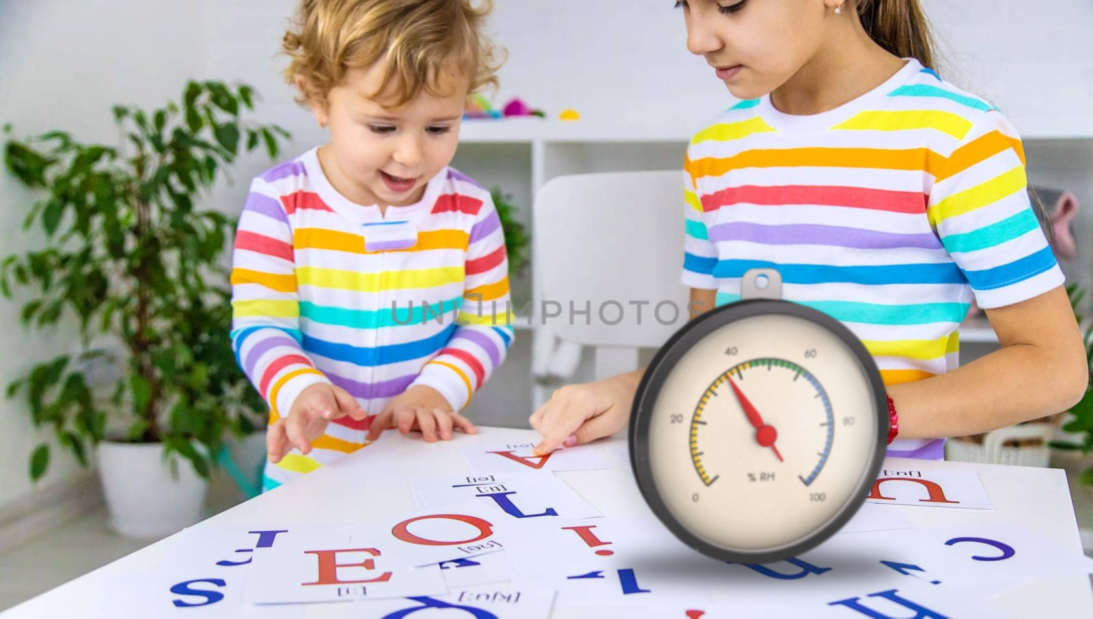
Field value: 36 %
